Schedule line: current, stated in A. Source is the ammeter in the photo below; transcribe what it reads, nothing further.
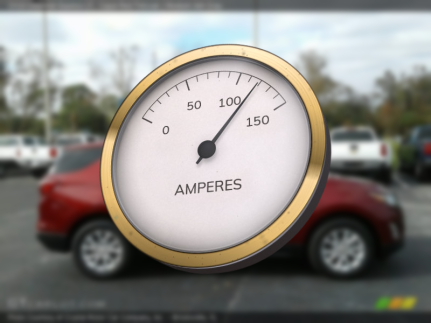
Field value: 120 A
